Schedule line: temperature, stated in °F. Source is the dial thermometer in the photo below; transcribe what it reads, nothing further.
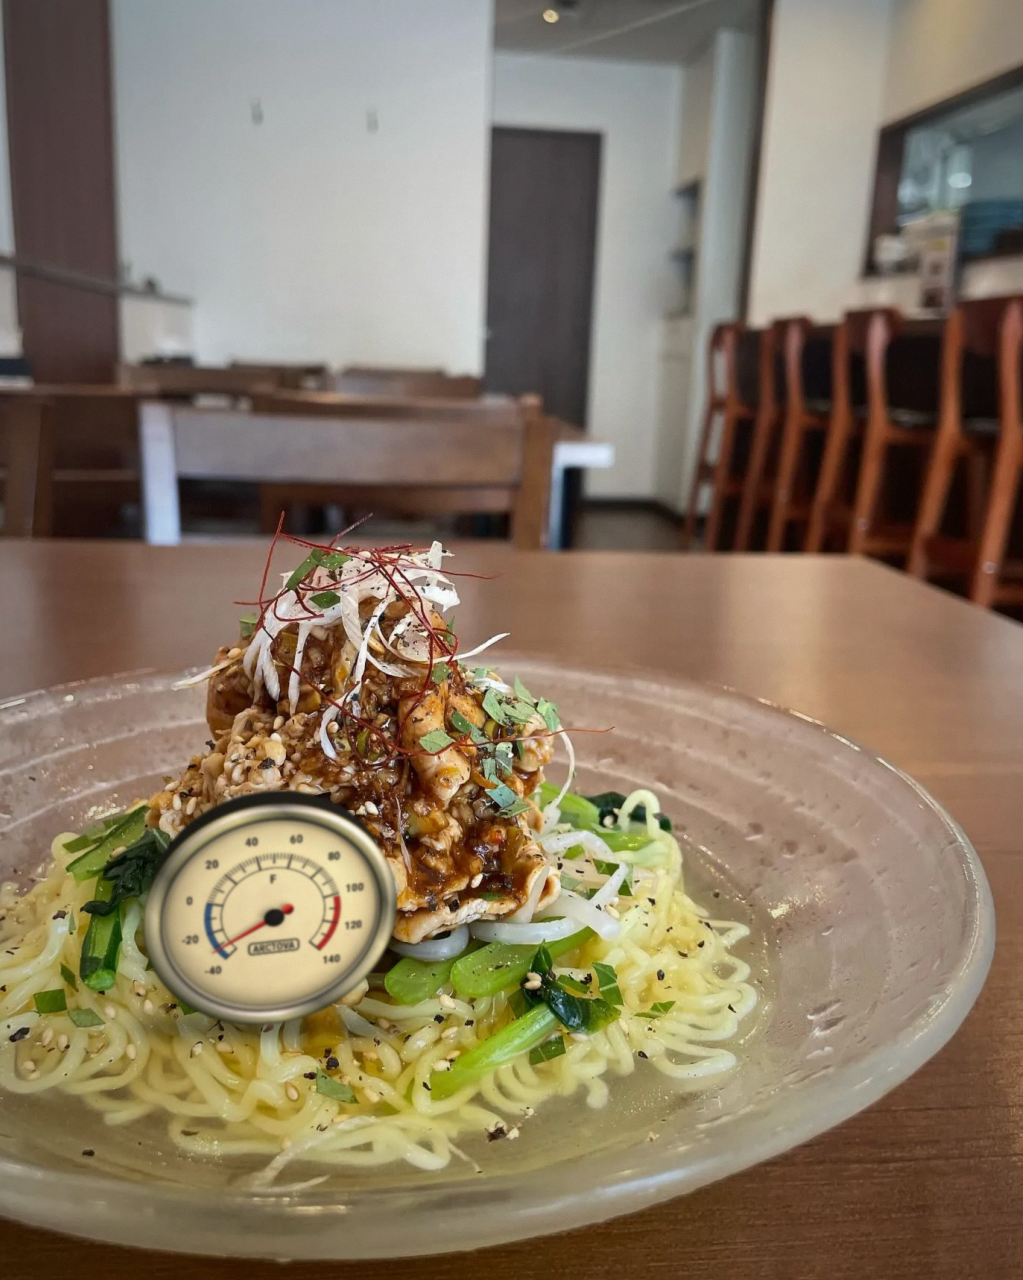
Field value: -30 °F
